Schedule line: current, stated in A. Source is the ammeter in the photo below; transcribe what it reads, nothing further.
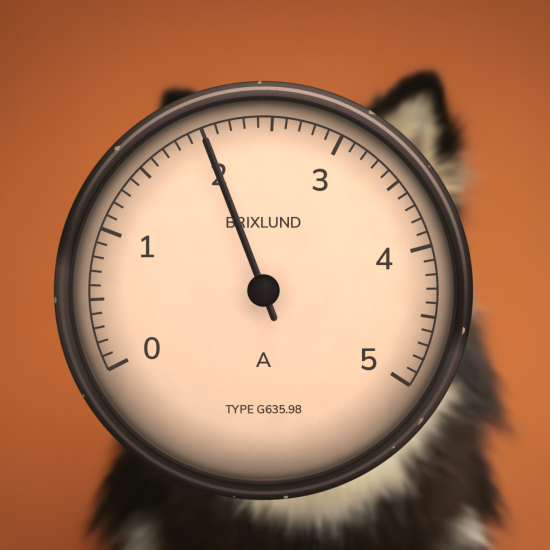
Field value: 2 A
